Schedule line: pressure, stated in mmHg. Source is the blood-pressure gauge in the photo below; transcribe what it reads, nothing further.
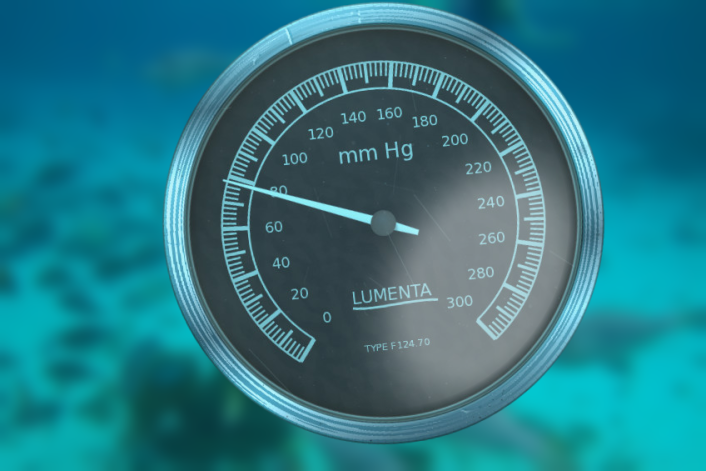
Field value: 78 mmHg
